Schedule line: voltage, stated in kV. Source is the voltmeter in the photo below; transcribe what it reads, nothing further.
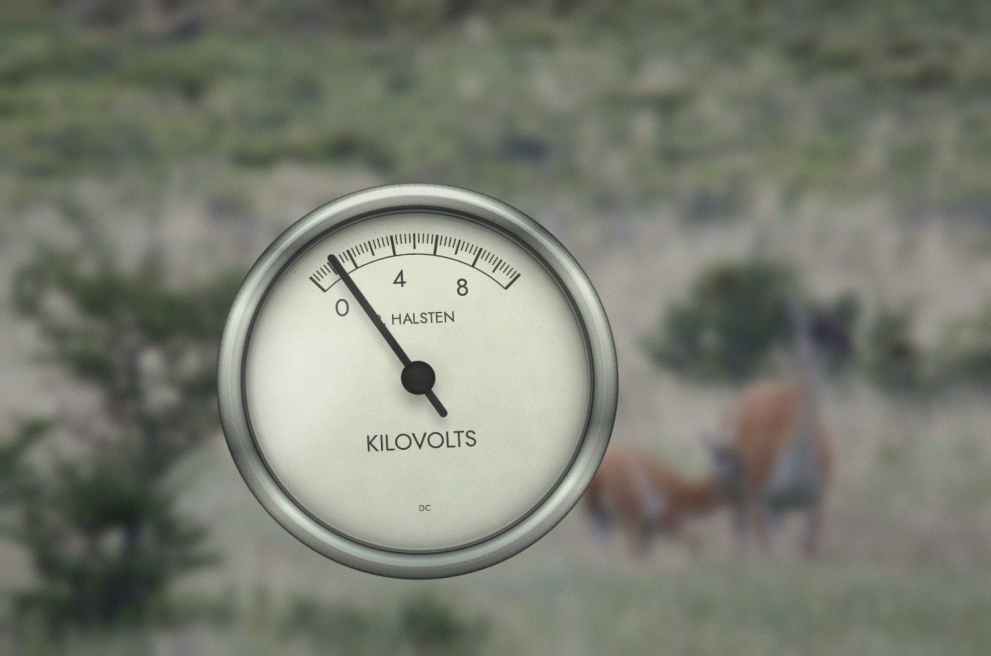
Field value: 1.2 kV
